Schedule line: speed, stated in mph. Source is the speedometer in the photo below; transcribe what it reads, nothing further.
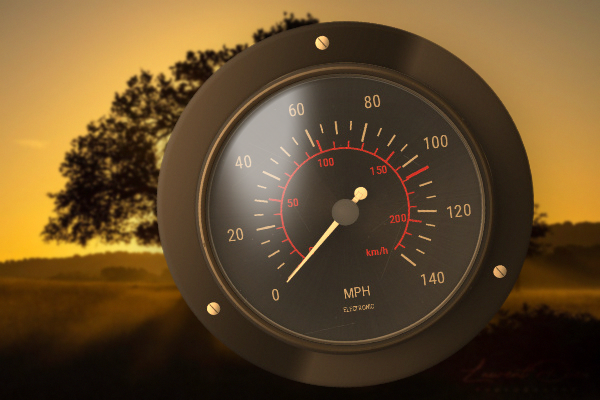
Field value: 0 mph
